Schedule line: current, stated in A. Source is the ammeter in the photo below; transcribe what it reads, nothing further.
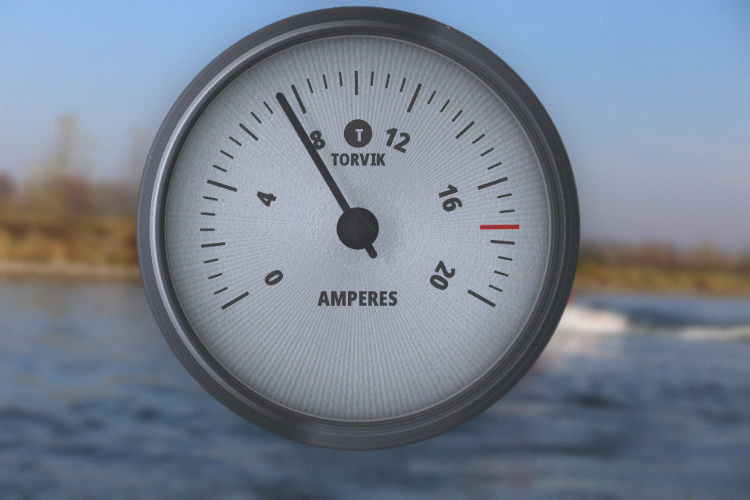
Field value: 7.5 A
